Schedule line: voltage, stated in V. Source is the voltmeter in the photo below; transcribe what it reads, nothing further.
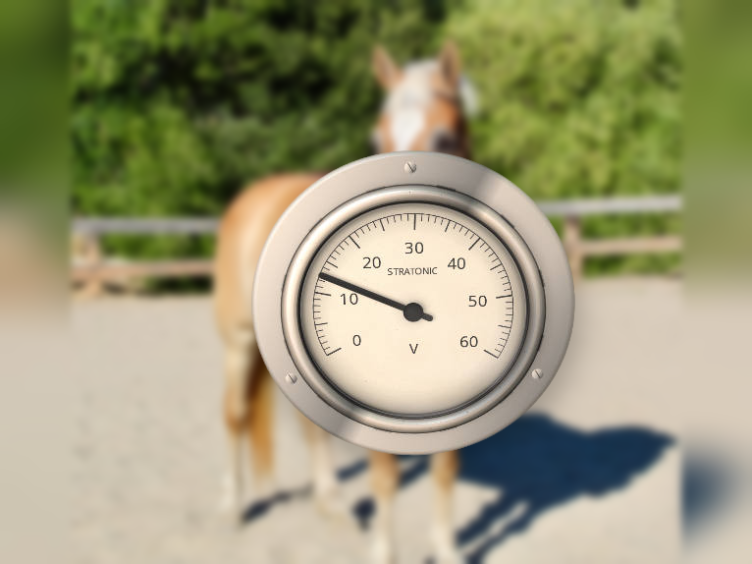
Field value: 13 V
